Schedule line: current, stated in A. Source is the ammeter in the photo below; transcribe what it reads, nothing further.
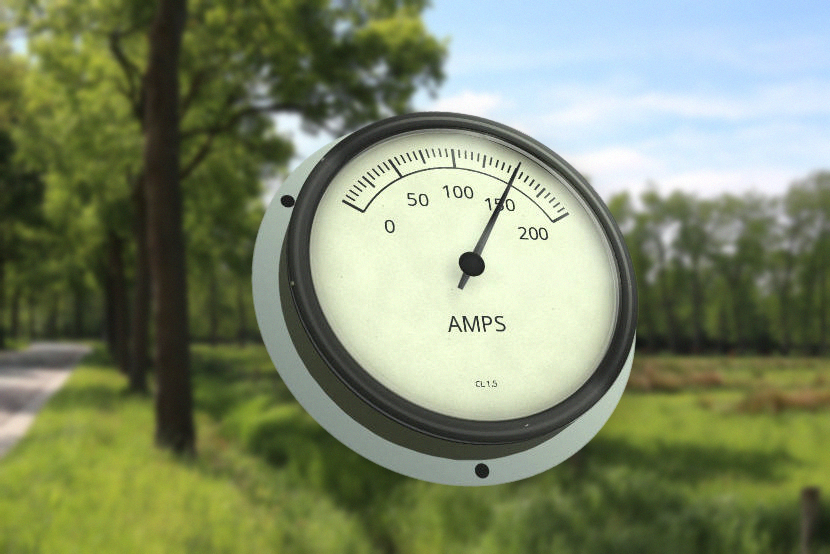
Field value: 150 A
